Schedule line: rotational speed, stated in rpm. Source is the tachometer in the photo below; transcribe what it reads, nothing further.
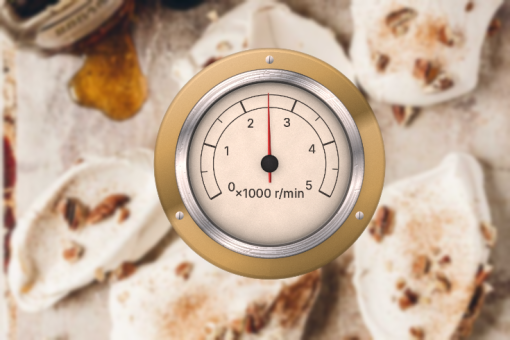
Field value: 2500 rpm
